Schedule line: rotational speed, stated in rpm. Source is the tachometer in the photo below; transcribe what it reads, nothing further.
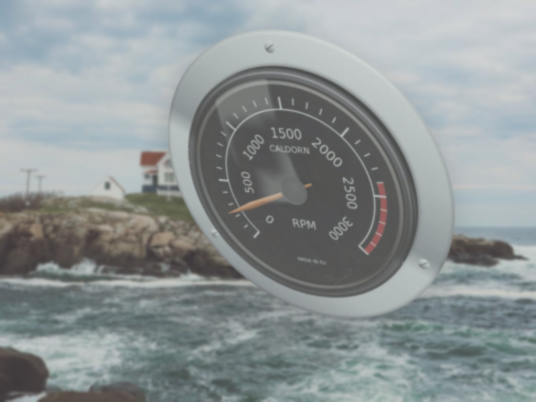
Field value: 250 rpm
